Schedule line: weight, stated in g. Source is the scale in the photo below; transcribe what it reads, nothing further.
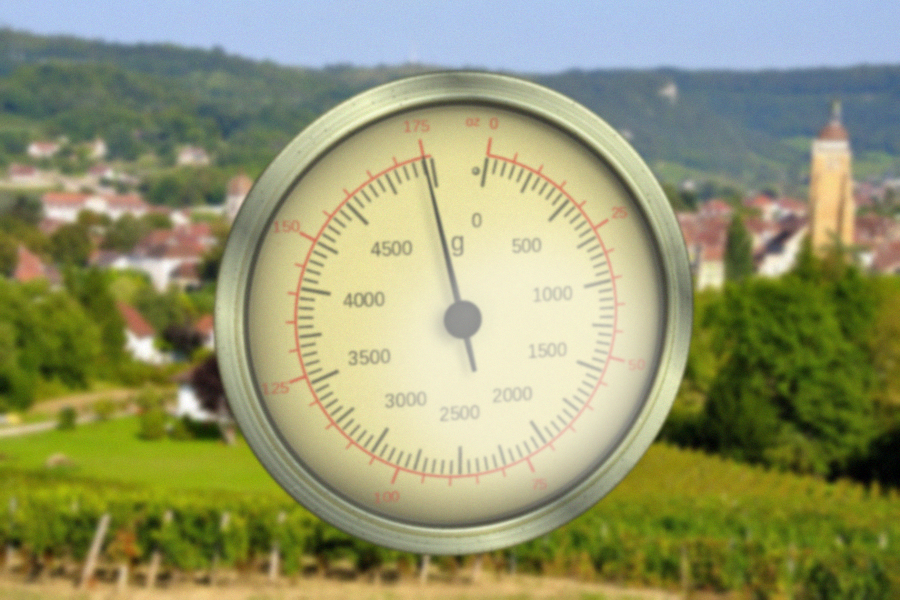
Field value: 4950 g
